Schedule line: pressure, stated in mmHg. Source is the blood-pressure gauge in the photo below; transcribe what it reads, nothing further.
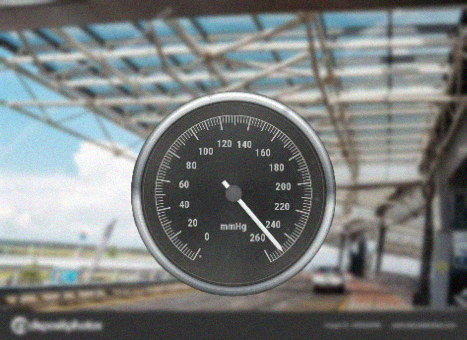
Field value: 250 mmHg
